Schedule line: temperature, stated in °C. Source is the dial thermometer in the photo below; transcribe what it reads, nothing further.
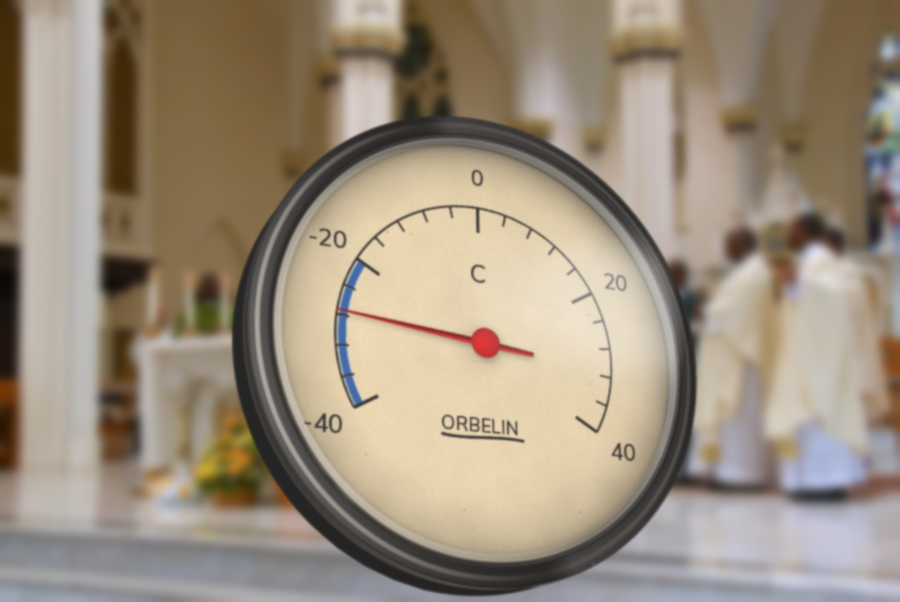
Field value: -28 °C
